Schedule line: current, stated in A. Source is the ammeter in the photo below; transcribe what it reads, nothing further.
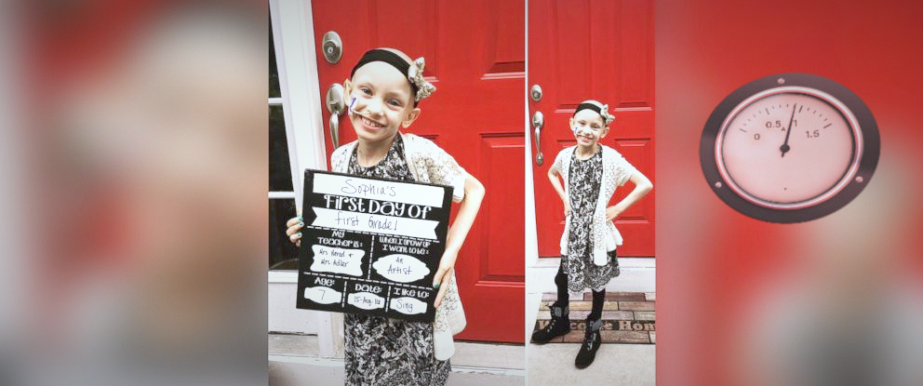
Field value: 0.9 A
